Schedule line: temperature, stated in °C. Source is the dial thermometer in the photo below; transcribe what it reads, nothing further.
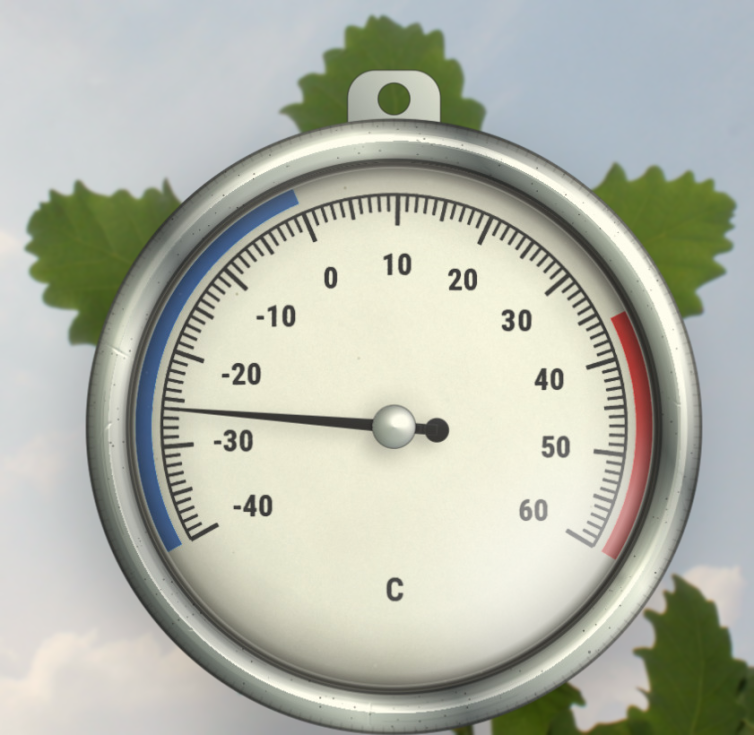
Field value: -26 °C
